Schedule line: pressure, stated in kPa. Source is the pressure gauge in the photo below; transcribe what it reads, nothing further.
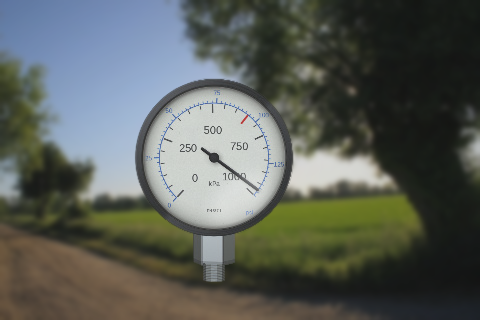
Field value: 975 kPa
